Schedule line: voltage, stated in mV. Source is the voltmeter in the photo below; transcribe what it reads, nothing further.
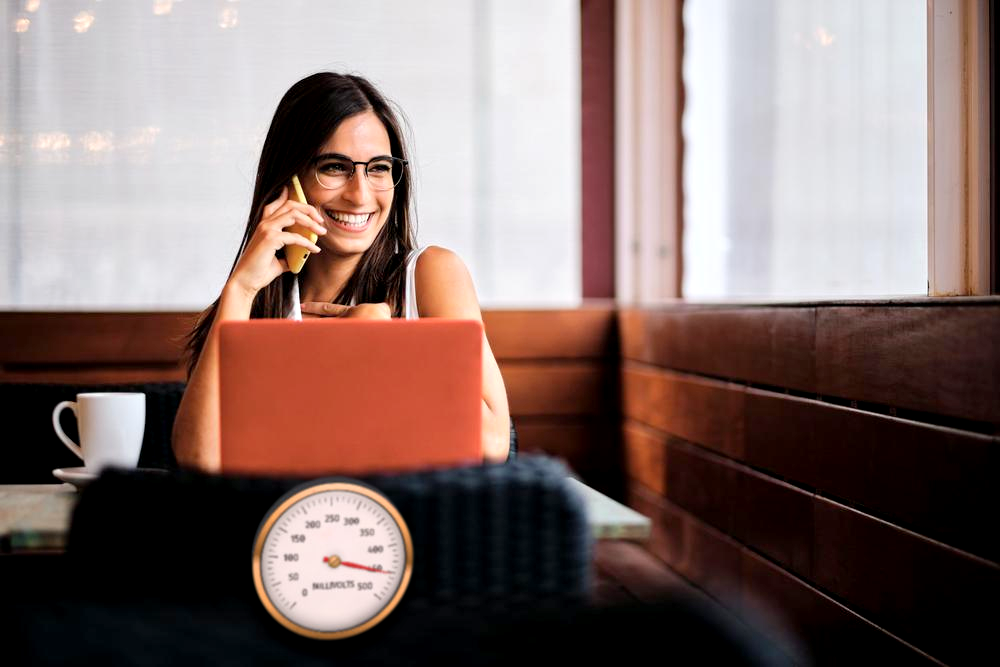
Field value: 450 mV
